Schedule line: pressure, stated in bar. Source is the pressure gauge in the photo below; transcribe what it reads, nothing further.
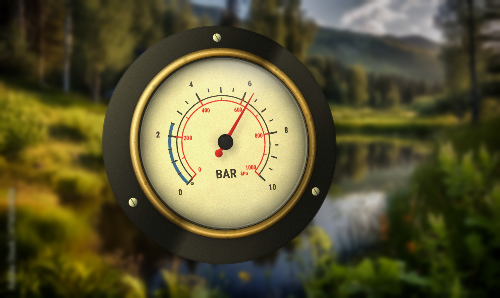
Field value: 6.25 bar
